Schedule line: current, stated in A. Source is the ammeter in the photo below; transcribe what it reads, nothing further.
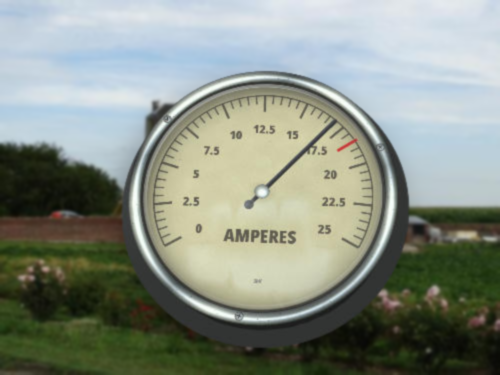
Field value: 17 A
